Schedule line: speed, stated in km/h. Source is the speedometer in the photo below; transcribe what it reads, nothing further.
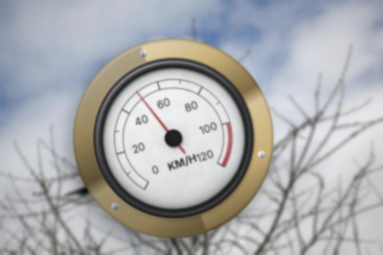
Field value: 50 km/h
